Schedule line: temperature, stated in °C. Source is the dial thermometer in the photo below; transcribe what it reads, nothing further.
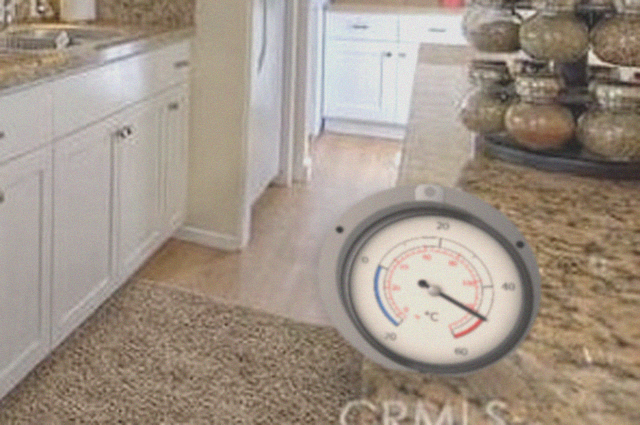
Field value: 50 °C
